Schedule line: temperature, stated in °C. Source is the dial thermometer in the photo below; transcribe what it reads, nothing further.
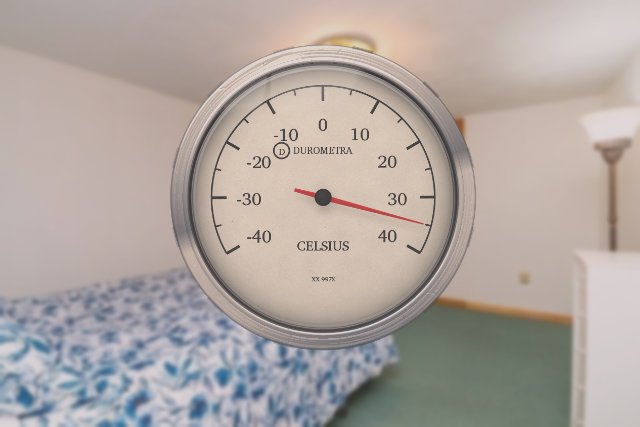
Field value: 35 °C
